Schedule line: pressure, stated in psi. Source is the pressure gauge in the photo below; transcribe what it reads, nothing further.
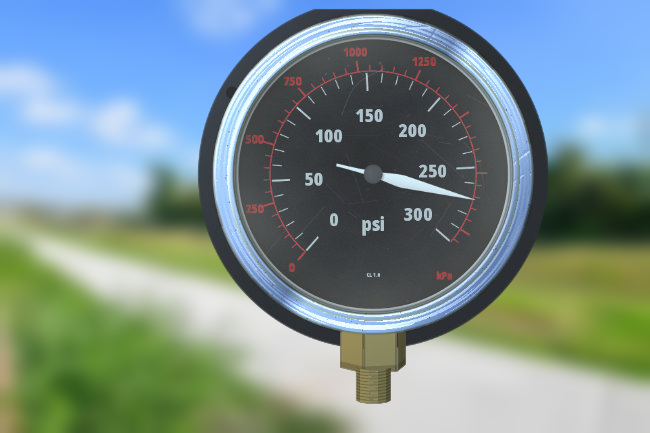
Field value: 270 psi
